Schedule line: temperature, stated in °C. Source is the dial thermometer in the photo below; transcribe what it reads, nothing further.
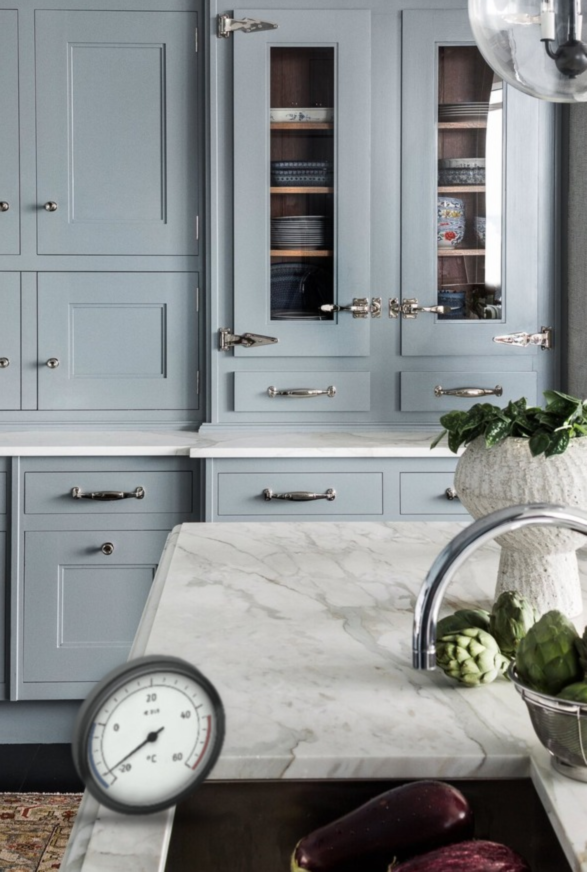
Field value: -16 °C
